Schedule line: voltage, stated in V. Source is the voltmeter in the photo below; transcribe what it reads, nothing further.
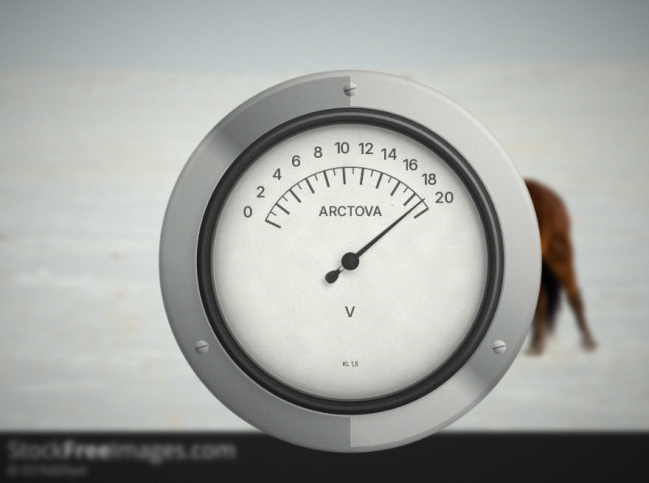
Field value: 19 V
